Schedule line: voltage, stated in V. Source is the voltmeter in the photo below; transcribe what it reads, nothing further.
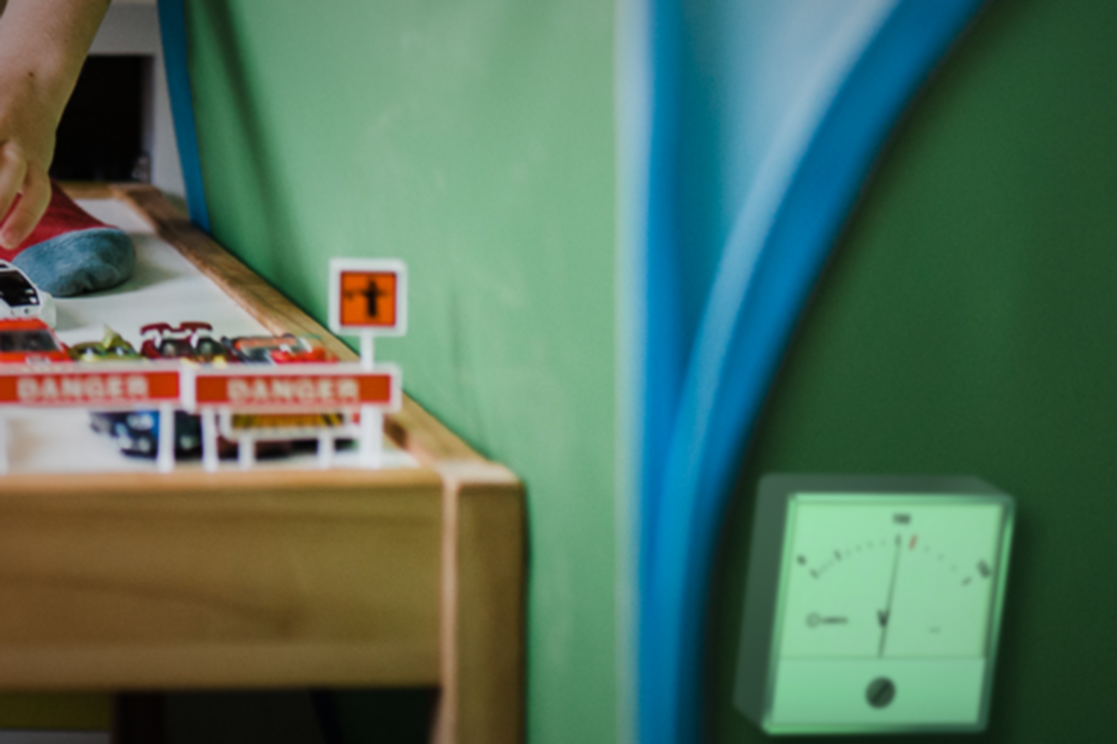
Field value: 100 V
